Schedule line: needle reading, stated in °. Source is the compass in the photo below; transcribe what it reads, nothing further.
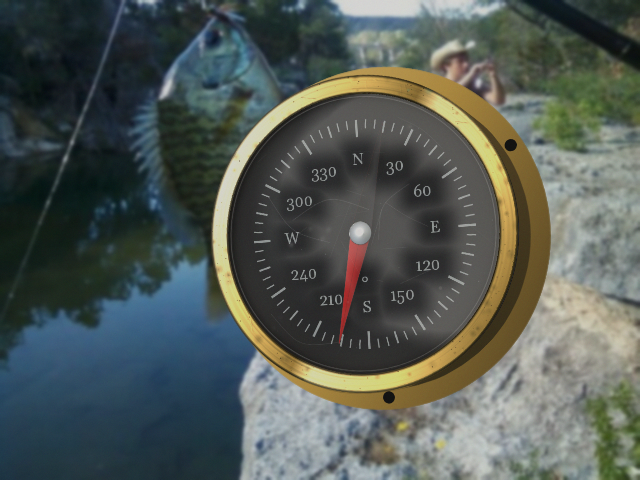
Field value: 195 °
